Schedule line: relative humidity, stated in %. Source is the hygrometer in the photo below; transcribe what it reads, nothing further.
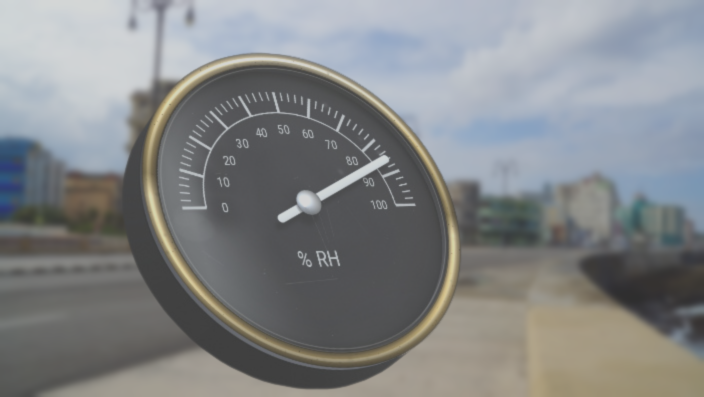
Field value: 86 %
